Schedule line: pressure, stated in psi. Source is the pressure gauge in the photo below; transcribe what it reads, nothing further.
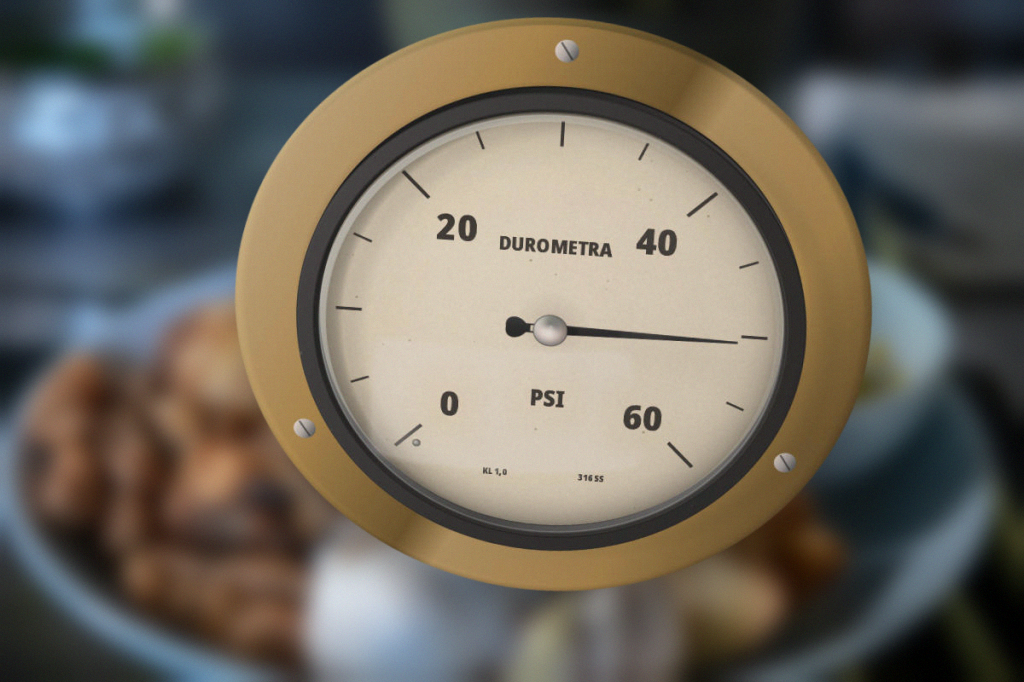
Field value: 50 psi
